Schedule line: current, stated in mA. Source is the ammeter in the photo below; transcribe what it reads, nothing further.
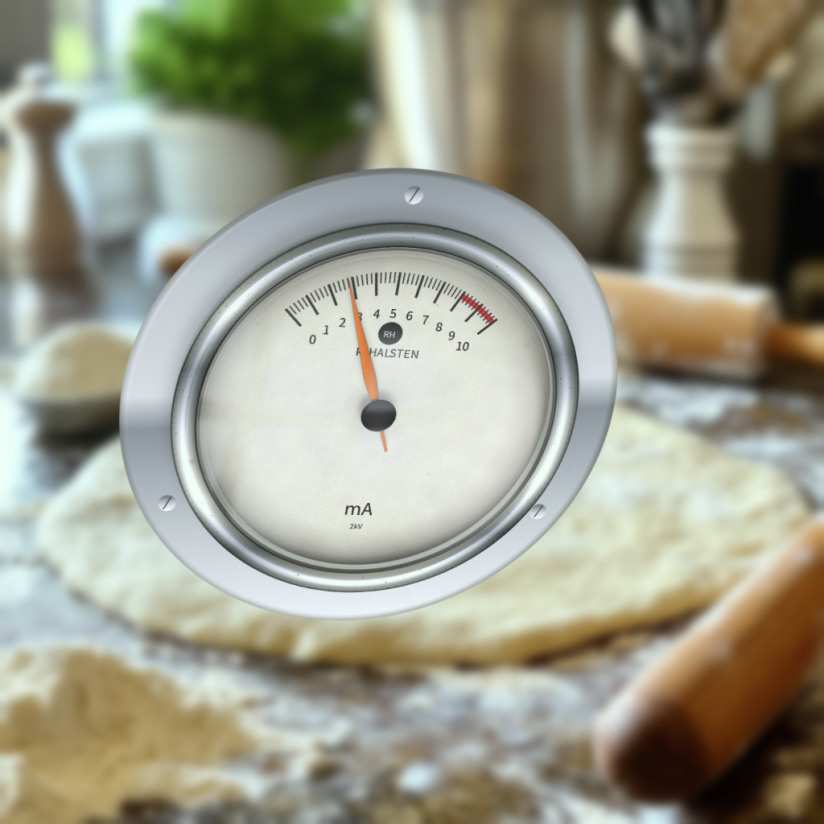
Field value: 2.8 mA
